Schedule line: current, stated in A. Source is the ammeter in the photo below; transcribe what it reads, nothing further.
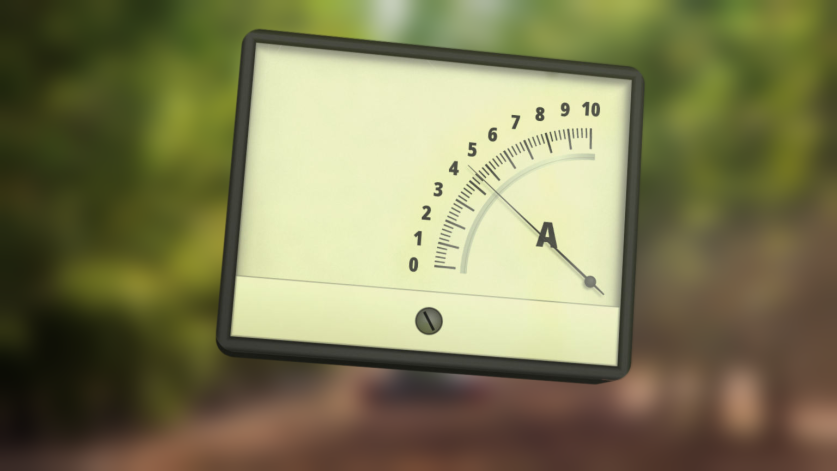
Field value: 4.4 A
